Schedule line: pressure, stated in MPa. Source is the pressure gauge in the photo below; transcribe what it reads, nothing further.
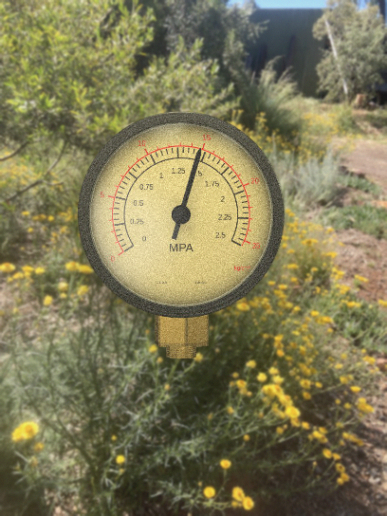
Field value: 1.45 MPa
